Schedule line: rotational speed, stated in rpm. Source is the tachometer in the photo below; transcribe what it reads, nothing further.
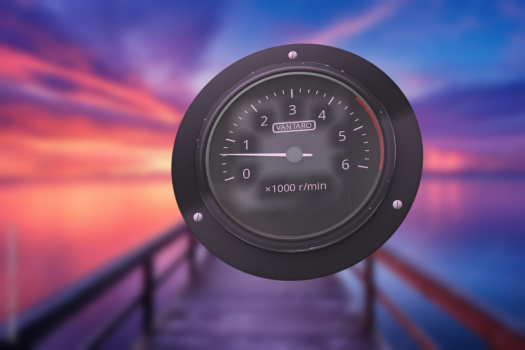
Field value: 600 rpm
